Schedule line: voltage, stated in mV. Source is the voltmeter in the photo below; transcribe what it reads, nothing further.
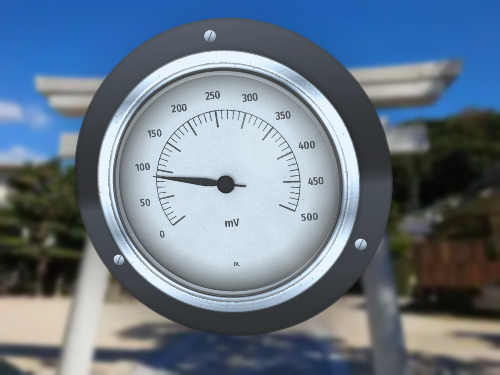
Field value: 90 mV
